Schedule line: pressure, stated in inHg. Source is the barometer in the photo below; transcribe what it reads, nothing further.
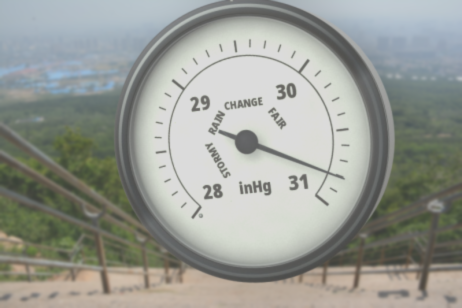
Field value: 30.8 inHg
